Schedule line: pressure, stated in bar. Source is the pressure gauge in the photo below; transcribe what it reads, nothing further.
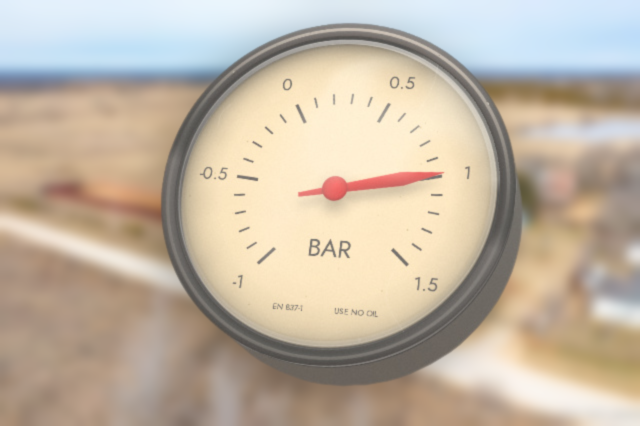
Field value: 1 bar
